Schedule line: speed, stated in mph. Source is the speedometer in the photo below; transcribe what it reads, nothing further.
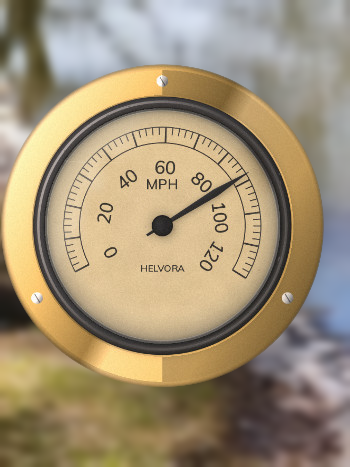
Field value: 88 mph
